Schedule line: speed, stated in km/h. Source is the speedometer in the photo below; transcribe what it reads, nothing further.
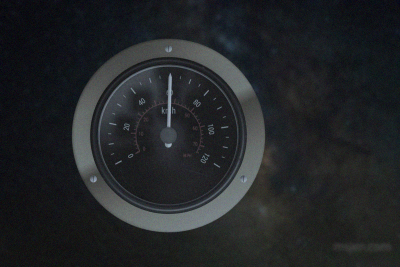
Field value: 60 km/h
